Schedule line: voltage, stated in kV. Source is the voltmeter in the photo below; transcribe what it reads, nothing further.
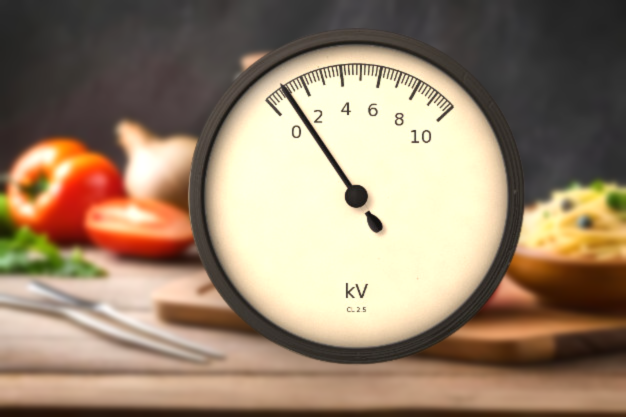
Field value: 1 kV
